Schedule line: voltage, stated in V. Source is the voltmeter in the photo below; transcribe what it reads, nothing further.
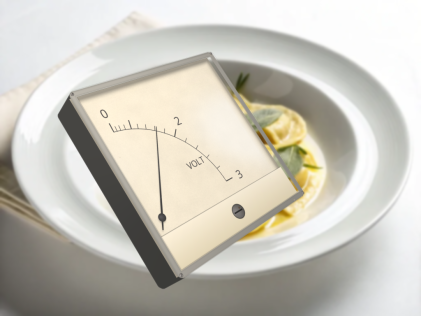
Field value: 1.6 V
